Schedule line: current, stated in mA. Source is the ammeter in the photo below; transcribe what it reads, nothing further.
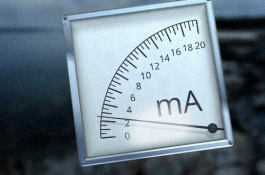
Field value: 2.5 mA
